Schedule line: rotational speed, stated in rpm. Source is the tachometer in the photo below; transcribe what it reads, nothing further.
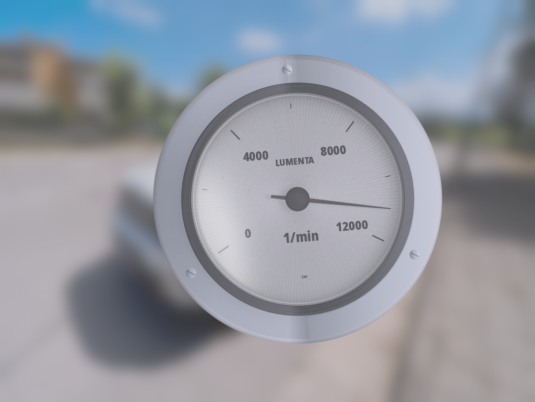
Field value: 11000 rpm
